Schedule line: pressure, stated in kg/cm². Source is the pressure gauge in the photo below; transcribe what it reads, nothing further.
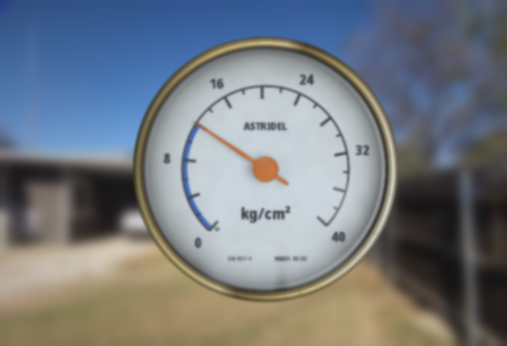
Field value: 12 kg/cm²
